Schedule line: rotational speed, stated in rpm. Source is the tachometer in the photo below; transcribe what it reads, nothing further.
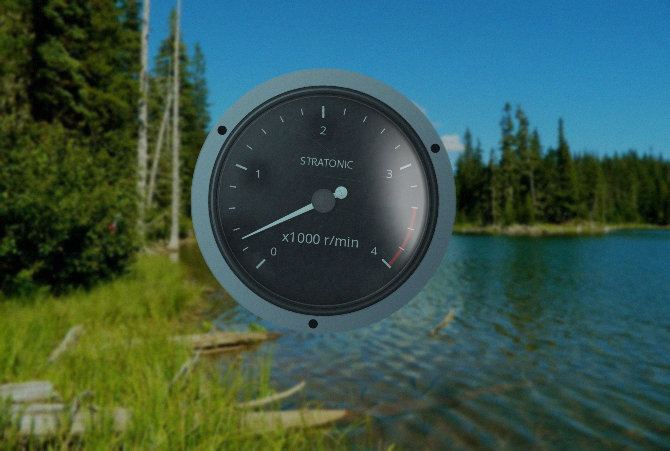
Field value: 300 rpm
